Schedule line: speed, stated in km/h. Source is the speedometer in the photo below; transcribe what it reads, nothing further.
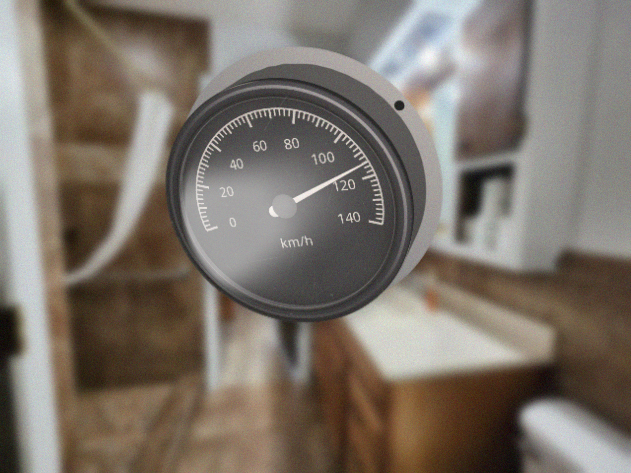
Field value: 114 km/h
